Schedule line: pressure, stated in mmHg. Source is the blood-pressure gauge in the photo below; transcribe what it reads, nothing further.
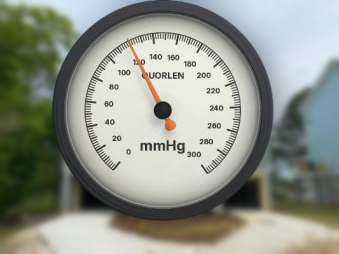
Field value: 120 mmHg
